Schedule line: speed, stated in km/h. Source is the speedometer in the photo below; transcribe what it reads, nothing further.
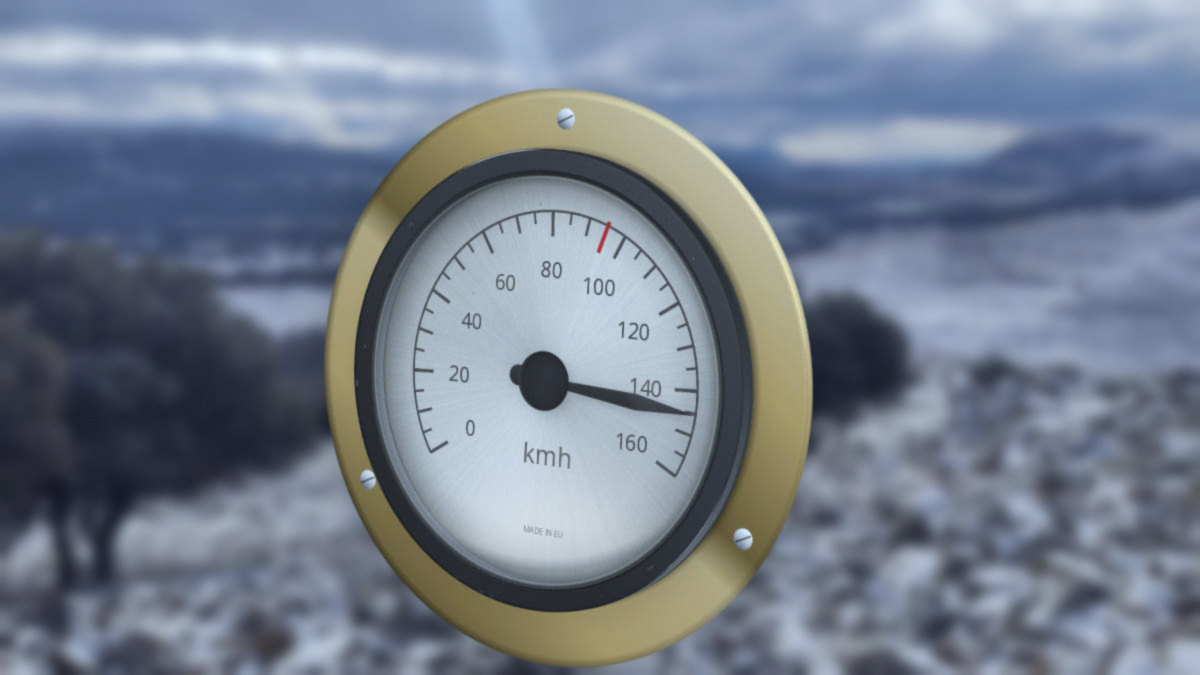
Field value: 145 km/h
